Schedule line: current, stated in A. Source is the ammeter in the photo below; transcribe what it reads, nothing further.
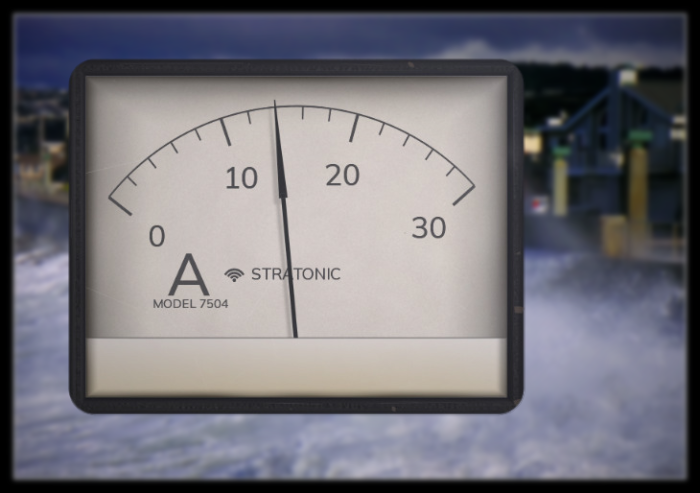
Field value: 14 A
